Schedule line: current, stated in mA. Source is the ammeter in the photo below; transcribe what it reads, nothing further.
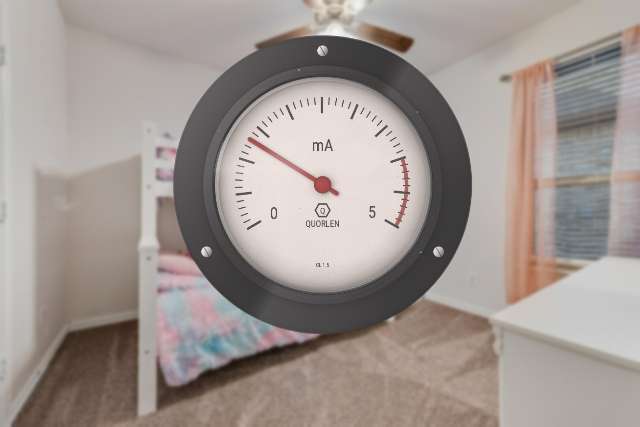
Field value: 1.3 mA
